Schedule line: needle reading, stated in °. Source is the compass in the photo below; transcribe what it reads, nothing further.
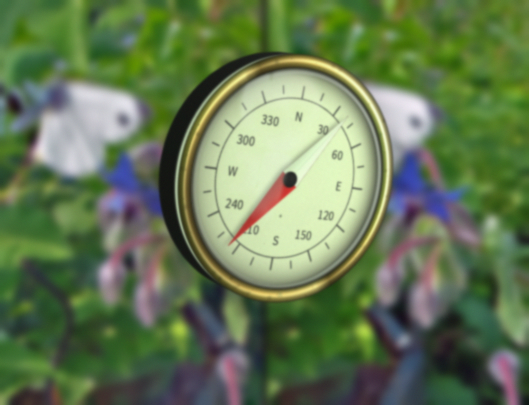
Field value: 217.5 °
